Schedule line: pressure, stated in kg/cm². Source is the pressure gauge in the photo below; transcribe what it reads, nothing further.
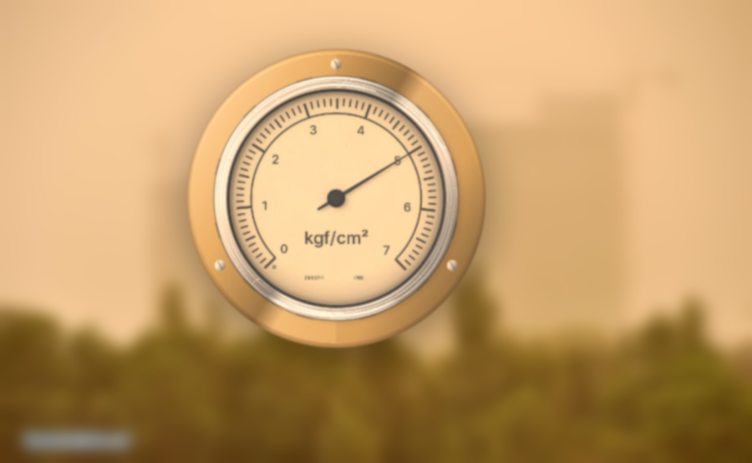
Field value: 5 kg/cm²
